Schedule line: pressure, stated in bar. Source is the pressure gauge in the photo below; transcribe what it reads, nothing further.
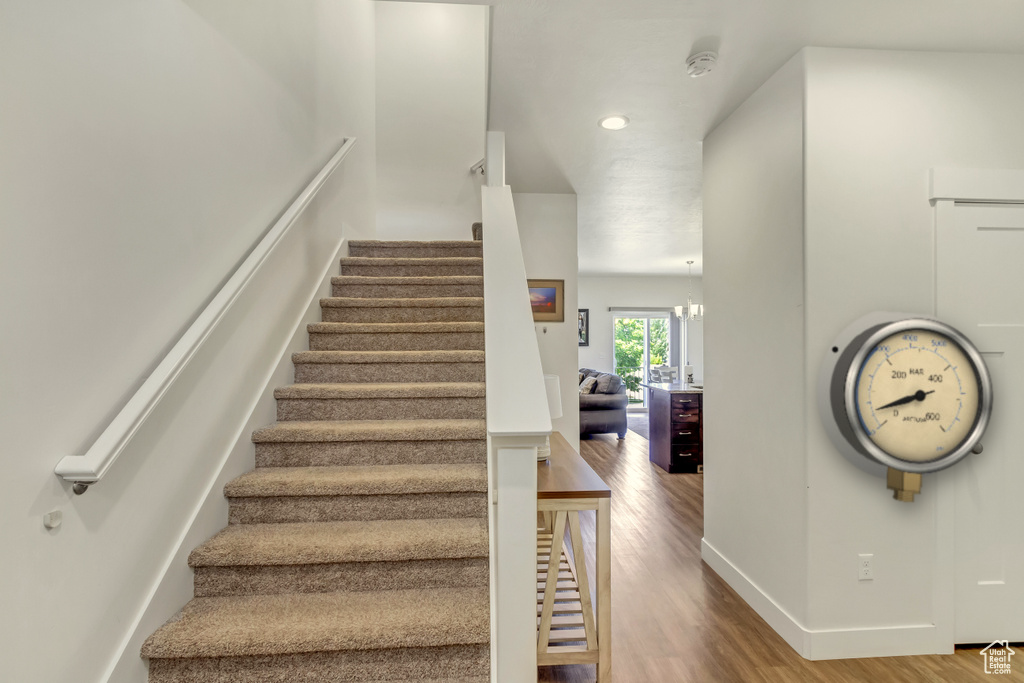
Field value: 50 bar
